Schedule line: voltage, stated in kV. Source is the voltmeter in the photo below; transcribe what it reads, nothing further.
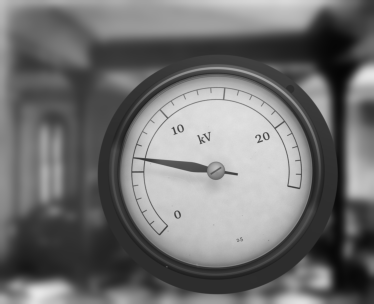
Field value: 6 kV
